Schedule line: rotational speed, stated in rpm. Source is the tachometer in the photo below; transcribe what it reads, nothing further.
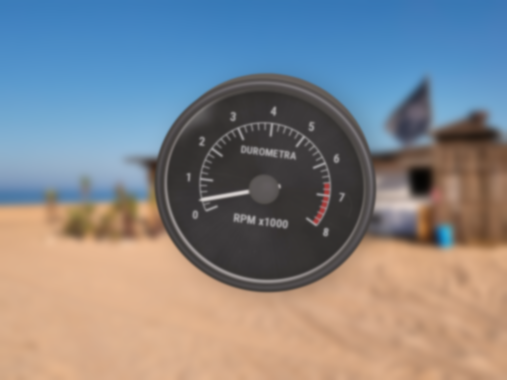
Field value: 400 rpm
